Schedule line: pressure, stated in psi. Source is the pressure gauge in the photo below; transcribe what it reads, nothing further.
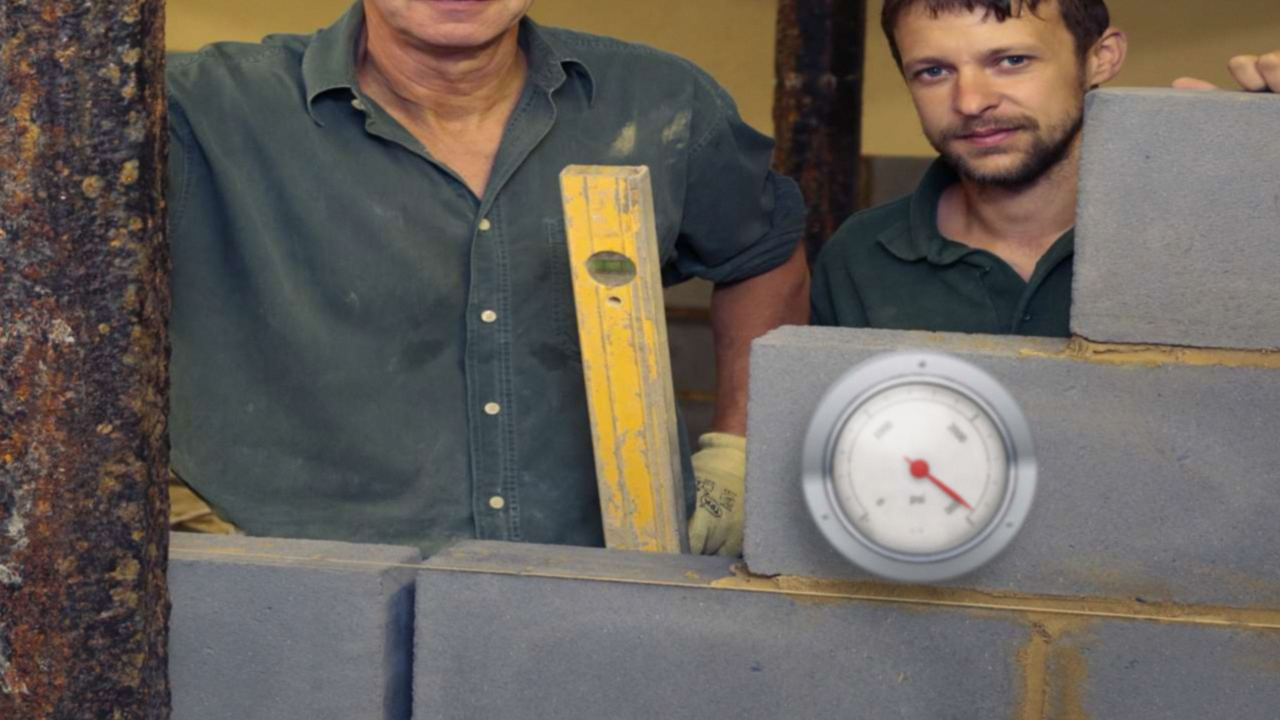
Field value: 2900 psi
